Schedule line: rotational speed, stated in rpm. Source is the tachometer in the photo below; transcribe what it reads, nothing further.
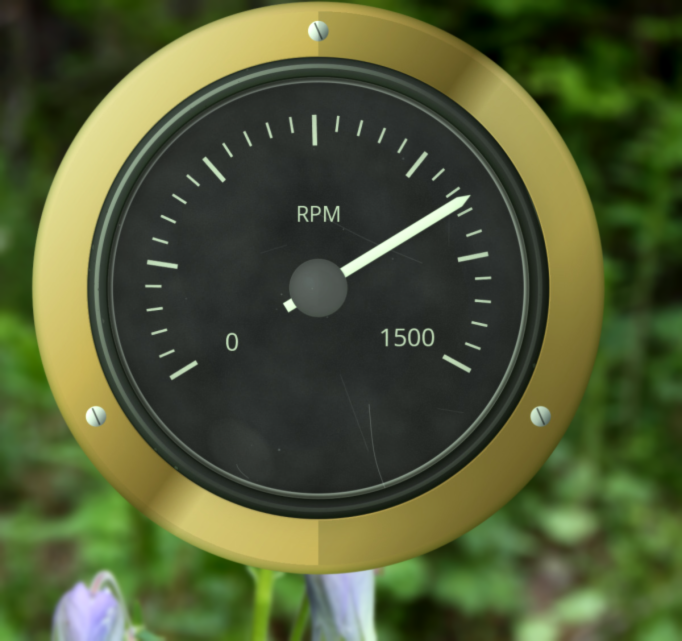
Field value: 1125 rpm
